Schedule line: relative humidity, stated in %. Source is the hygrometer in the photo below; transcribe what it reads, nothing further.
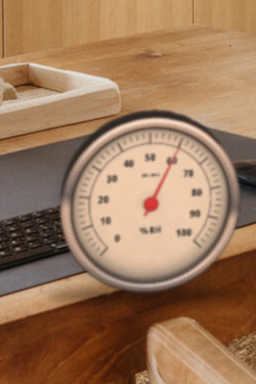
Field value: 60 %
